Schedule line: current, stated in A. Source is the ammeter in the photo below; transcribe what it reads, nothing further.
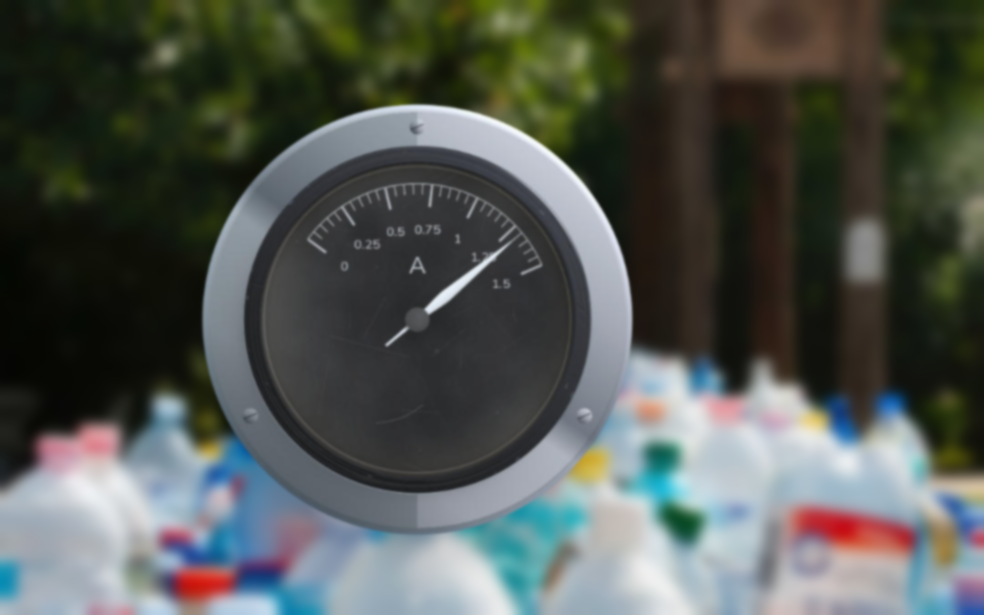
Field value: 1.3 A
